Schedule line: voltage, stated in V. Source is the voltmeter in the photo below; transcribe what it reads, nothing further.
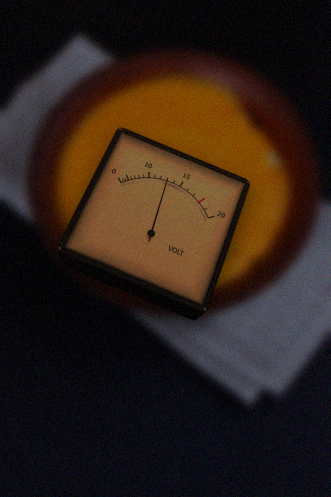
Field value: 13 V
